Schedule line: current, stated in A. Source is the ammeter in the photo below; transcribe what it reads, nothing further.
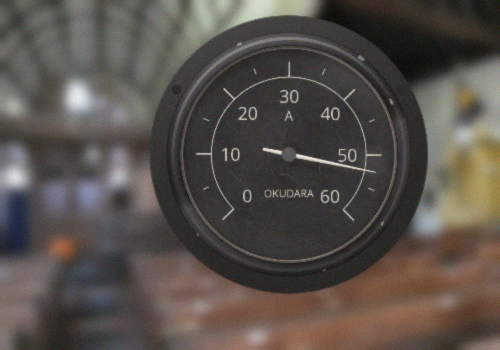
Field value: 52.5 A
